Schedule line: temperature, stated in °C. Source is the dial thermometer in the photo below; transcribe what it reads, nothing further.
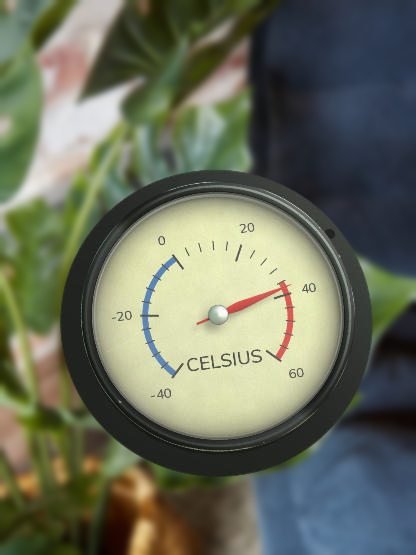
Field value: 38 °C
